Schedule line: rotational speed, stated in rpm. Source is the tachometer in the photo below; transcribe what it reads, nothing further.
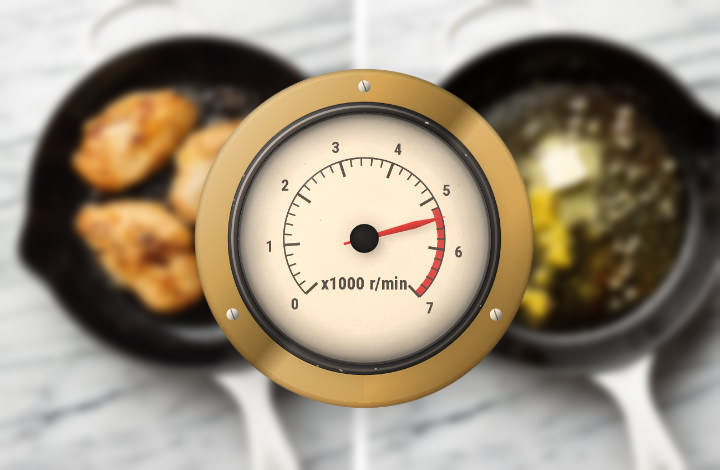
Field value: 5400 rpm
